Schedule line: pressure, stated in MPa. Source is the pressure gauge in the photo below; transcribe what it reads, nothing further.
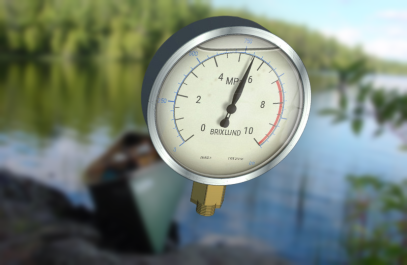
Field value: 5.5 MPa
